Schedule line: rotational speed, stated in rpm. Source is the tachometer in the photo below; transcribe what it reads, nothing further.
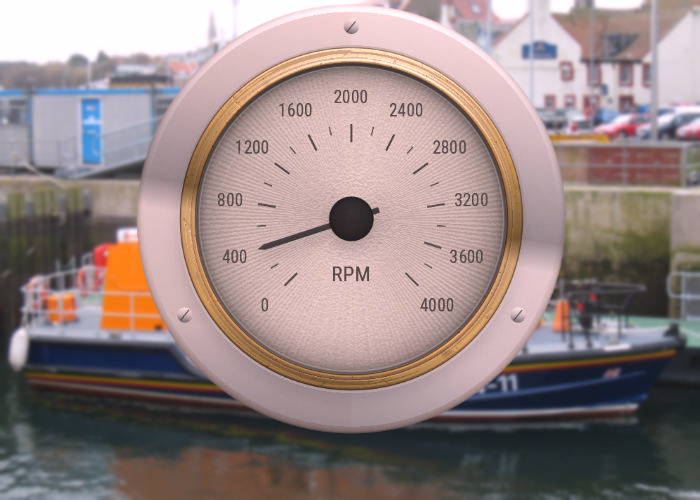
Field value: 400 rpm
